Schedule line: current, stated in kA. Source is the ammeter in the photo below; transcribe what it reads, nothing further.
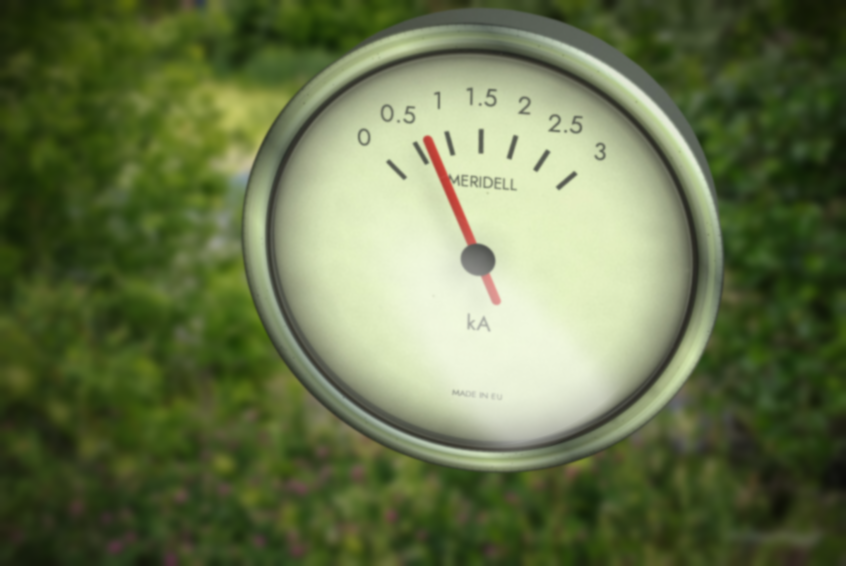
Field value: 0.75 kA
